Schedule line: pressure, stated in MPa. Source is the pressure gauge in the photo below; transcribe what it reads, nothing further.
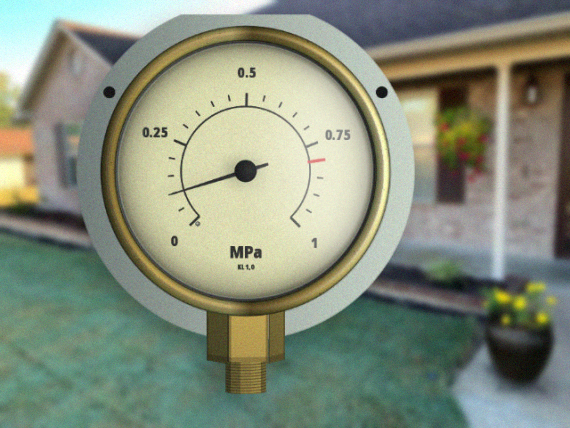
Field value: 0.1 MPa
